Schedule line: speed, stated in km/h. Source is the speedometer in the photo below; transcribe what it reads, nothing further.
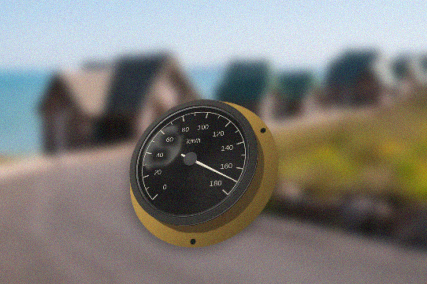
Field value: 170 km/h
